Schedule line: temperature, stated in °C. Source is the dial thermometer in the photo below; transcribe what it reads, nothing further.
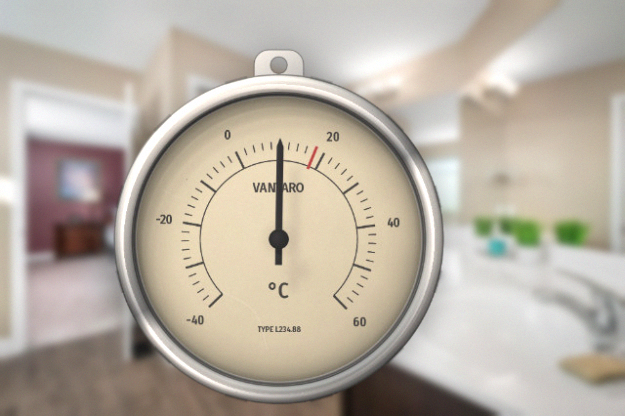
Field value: 10 °C
